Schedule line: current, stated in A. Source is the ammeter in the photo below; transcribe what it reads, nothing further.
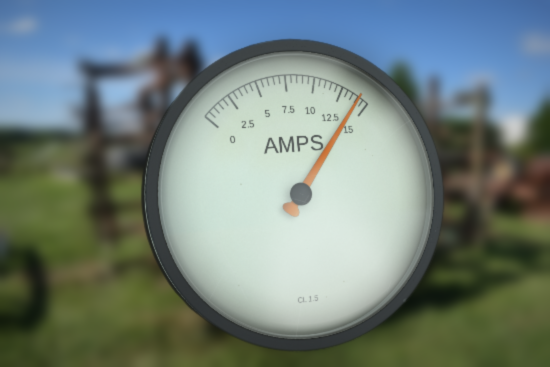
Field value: 14 A
